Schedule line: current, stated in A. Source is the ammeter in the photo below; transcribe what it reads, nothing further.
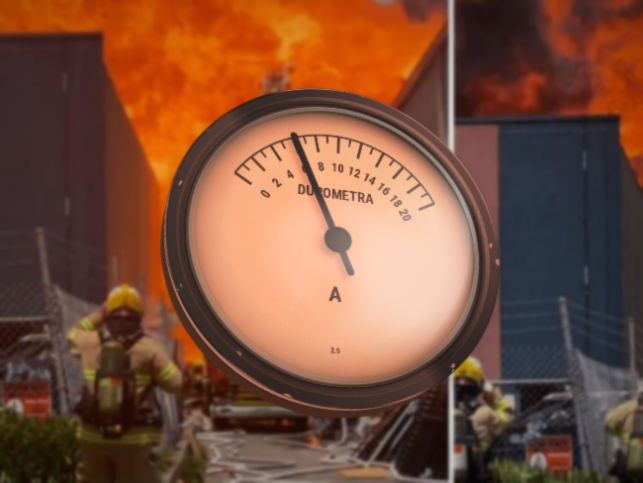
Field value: 6 A
